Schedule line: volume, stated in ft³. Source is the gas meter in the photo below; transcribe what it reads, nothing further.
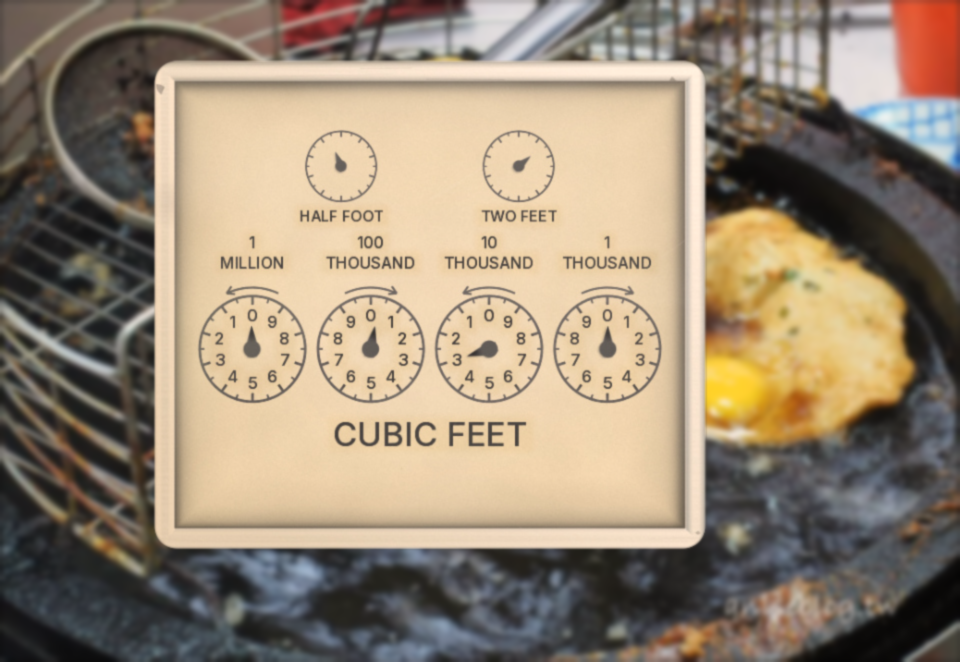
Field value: 3000 ft³
